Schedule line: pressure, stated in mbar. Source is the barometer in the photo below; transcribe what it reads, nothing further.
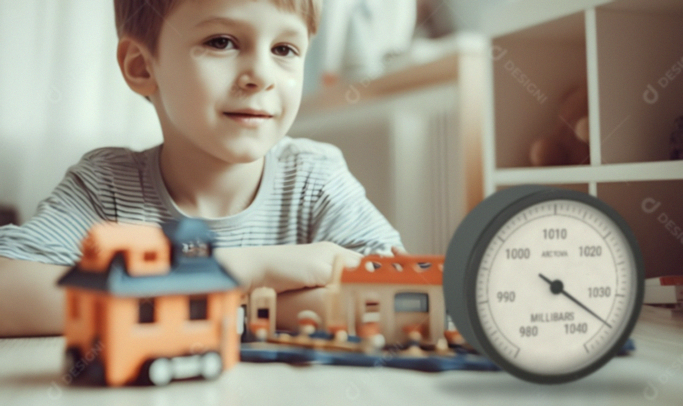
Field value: 1035 mbar
